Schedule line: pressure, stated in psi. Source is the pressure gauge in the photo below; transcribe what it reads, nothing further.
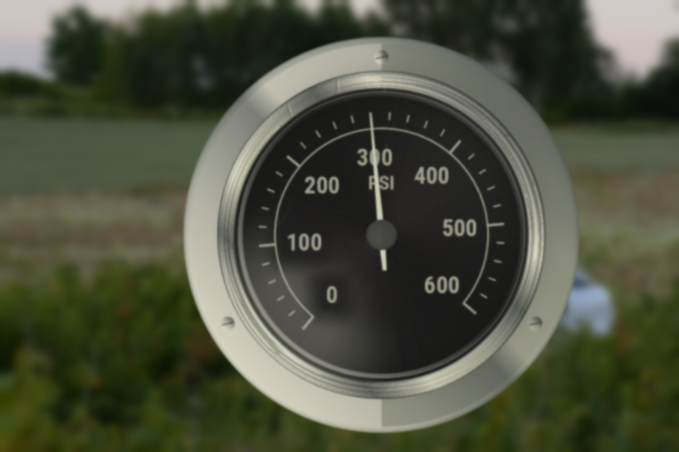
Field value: 300 psi
